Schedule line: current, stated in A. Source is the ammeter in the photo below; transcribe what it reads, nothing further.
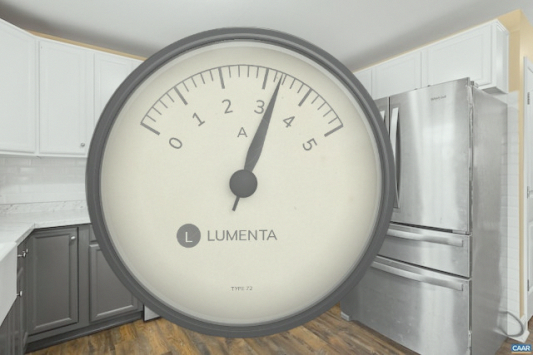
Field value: 3.3 A
